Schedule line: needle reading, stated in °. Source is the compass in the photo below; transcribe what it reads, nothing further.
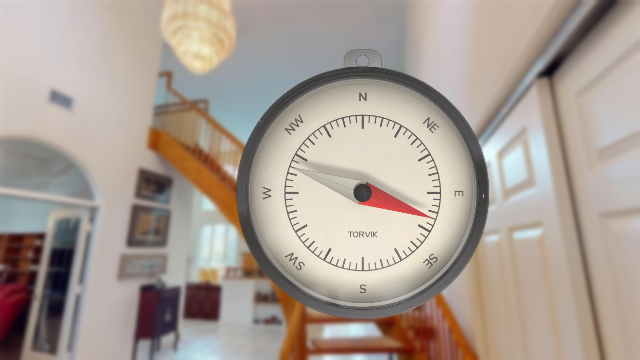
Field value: 110 °
